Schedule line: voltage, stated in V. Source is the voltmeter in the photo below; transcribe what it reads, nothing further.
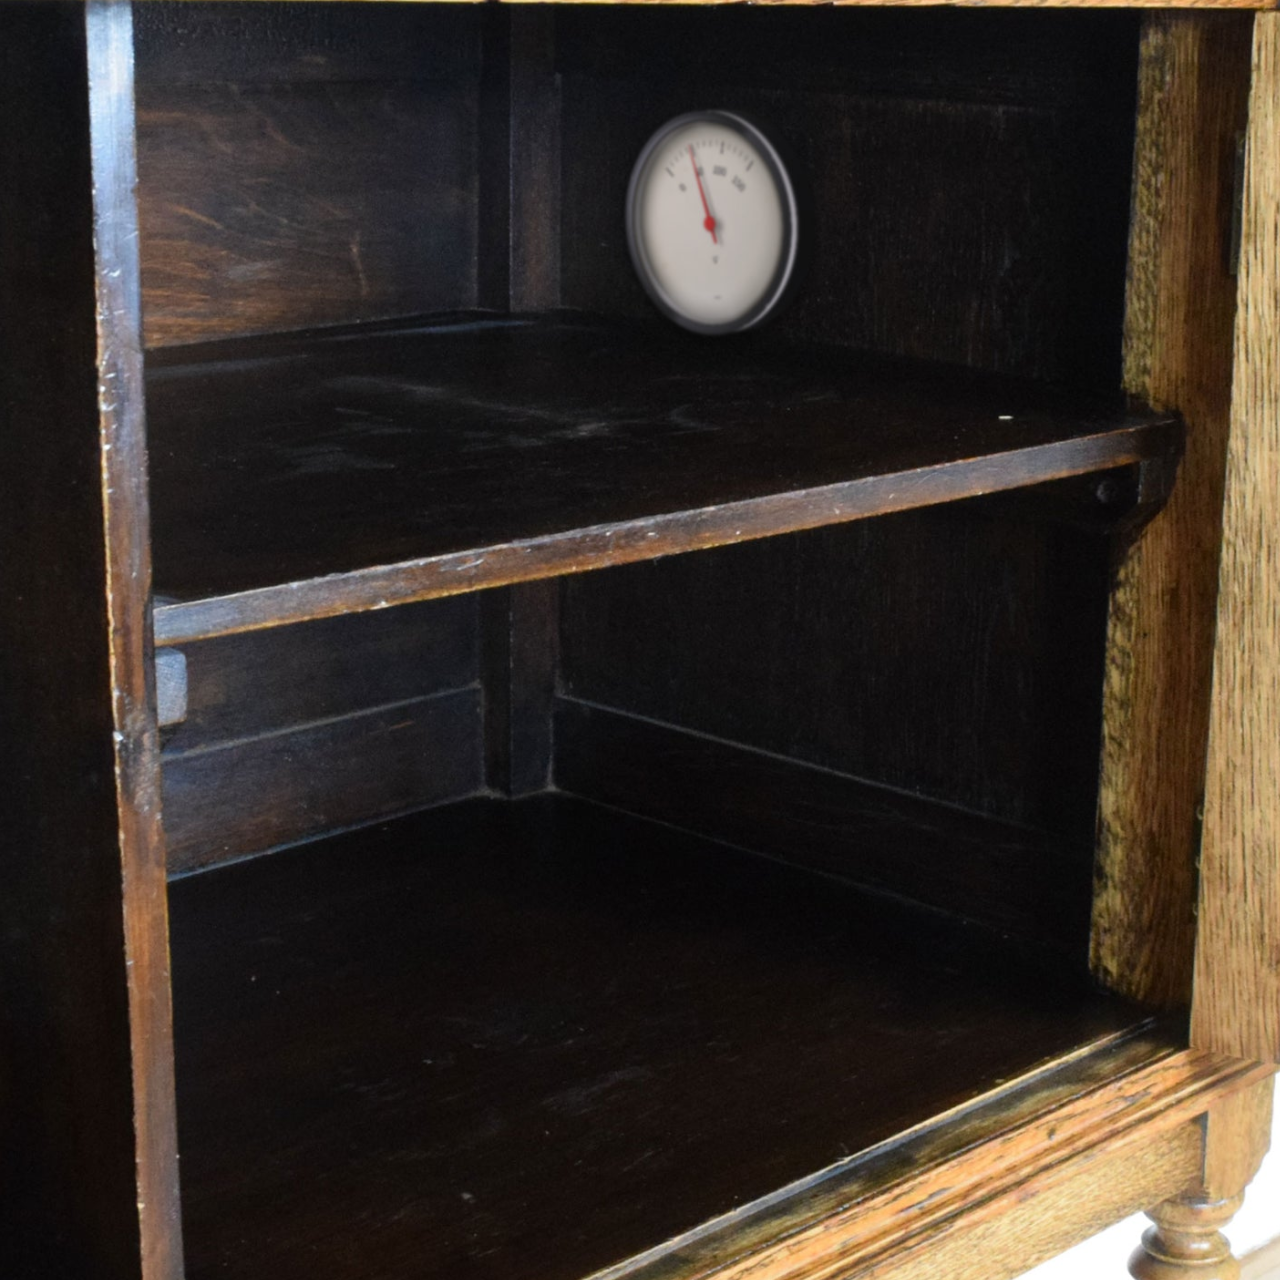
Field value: 50 V
